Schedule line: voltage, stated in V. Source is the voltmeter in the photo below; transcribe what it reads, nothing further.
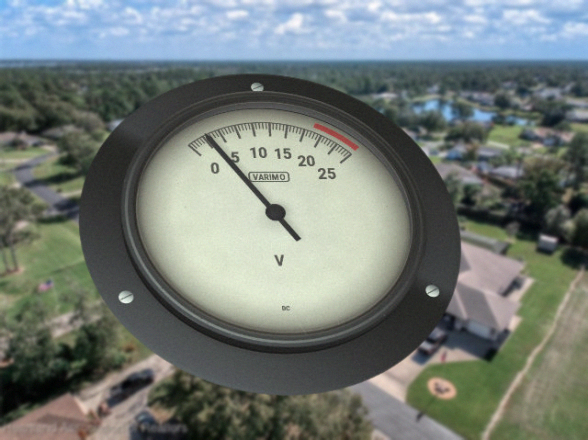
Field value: 2.5 V
